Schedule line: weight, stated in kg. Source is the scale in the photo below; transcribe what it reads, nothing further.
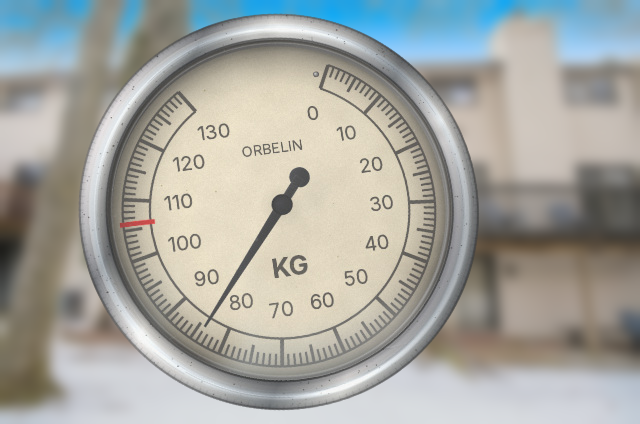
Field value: 84 kg
